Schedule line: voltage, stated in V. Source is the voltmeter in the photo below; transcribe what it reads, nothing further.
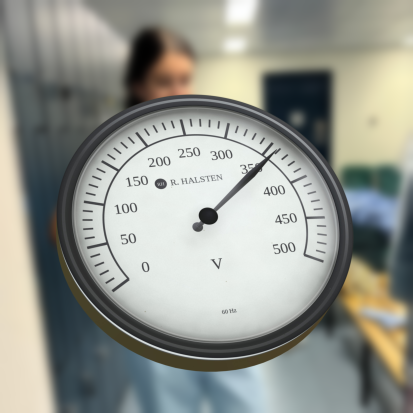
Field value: 360 V
